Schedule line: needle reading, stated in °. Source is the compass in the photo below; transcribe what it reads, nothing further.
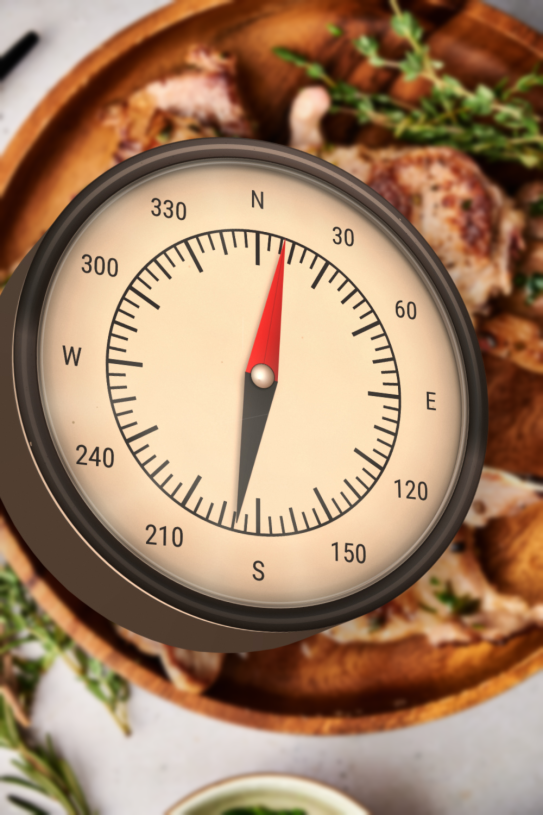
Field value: 10 °
